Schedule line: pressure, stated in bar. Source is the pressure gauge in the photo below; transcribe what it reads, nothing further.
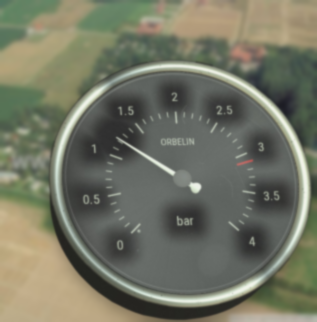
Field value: 1.2 bar
